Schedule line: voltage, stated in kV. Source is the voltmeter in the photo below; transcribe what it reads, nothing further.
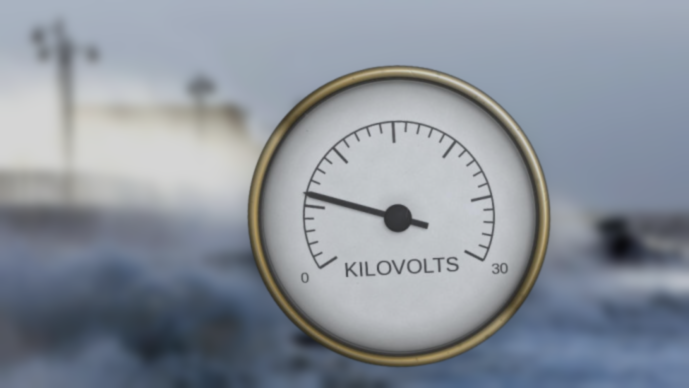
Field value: 6 kV
